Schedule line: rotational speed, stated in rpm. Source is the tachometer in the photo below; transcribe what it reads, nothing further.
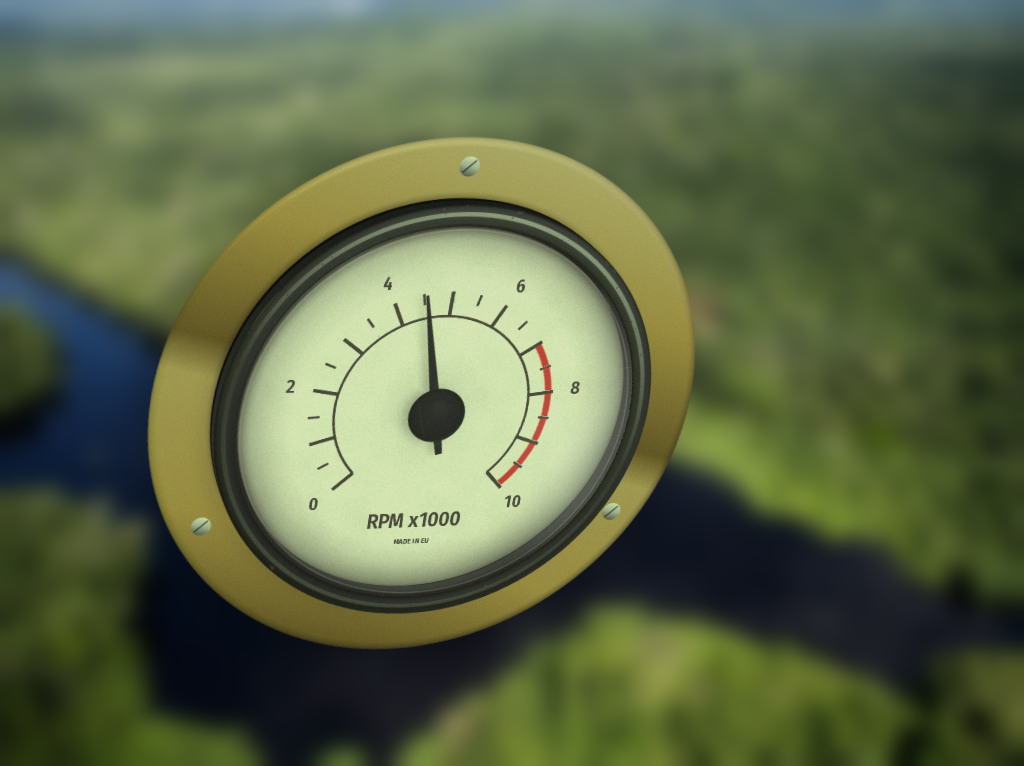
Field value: 4500 rpm
